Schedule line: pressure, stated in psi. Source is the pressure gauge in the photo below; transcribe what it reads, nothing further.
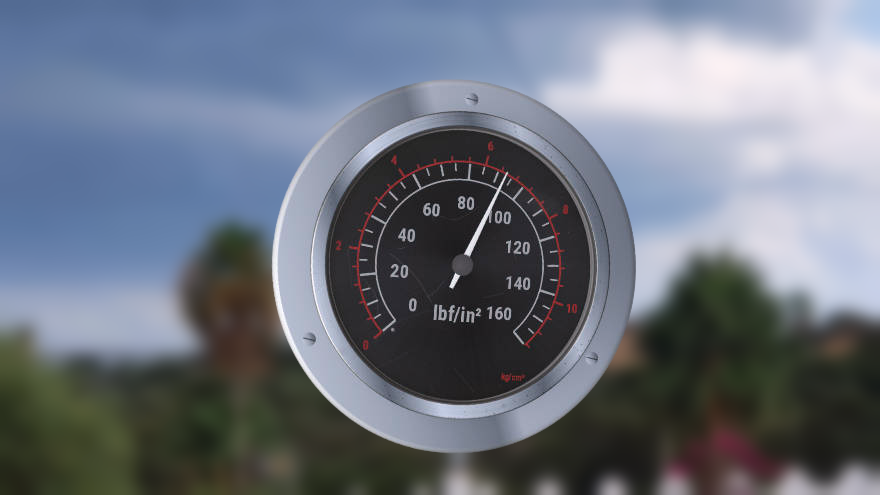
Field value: 92.5 psi
